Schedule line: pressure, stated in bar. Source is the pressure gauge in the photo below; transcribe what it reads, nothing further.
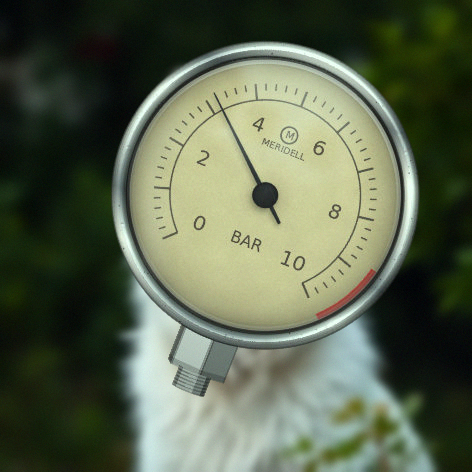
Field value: 3.2 bar
